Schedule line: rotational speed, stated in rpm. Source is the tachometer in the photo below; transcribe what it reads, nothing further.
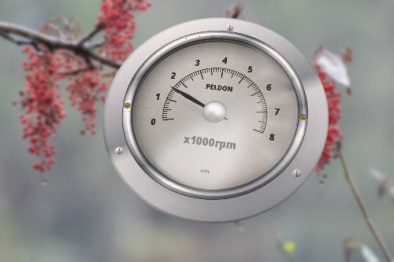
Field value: 1500 rpm
